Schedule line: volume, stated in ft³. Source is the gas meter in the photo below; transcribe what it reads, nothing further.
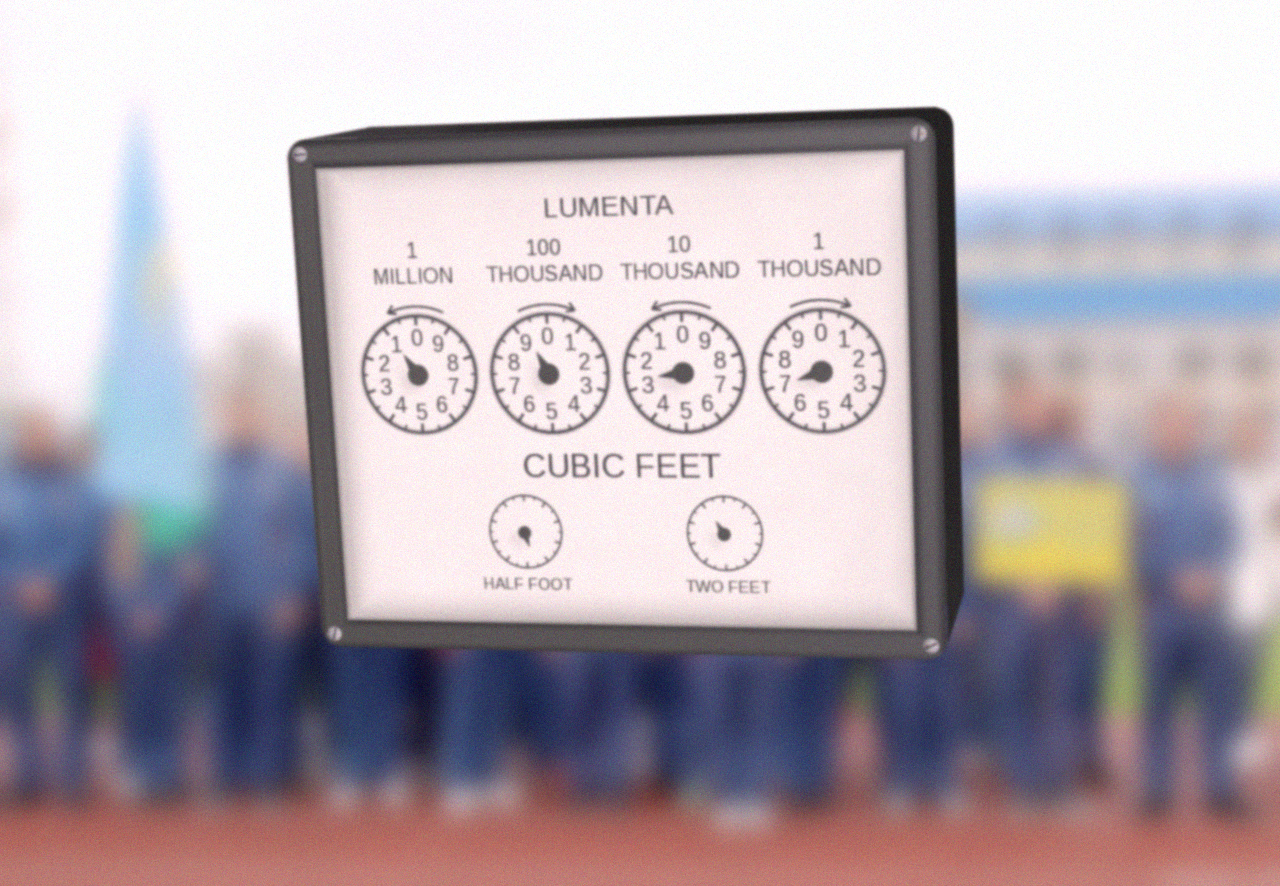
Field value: 92700 ft³
